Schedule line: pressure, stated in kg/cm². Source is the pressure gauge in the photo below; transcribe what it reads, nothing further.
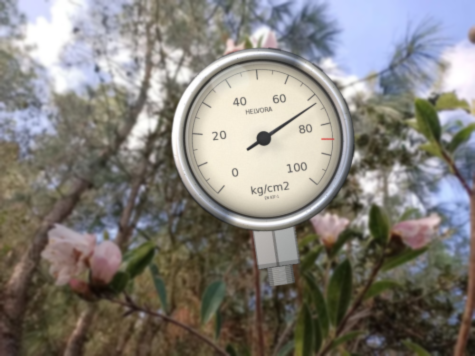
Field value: 72.5 kg/cm²
